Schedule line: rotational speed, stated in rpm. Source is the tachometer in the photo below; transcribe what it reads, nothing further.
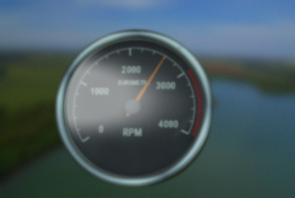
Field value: 2600 rpm
